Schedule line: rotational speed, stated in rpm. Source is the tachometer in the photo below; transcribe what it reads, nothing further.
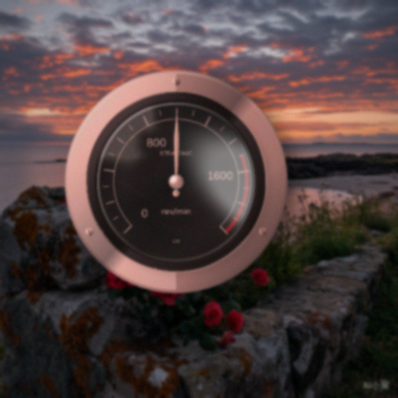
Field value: 1000 rpm
